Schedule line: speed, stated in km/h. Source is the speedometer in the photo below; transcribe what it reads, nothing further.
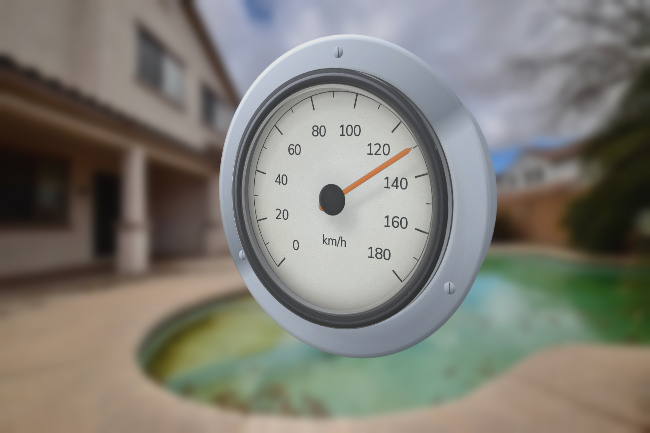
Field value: 130 km/h
